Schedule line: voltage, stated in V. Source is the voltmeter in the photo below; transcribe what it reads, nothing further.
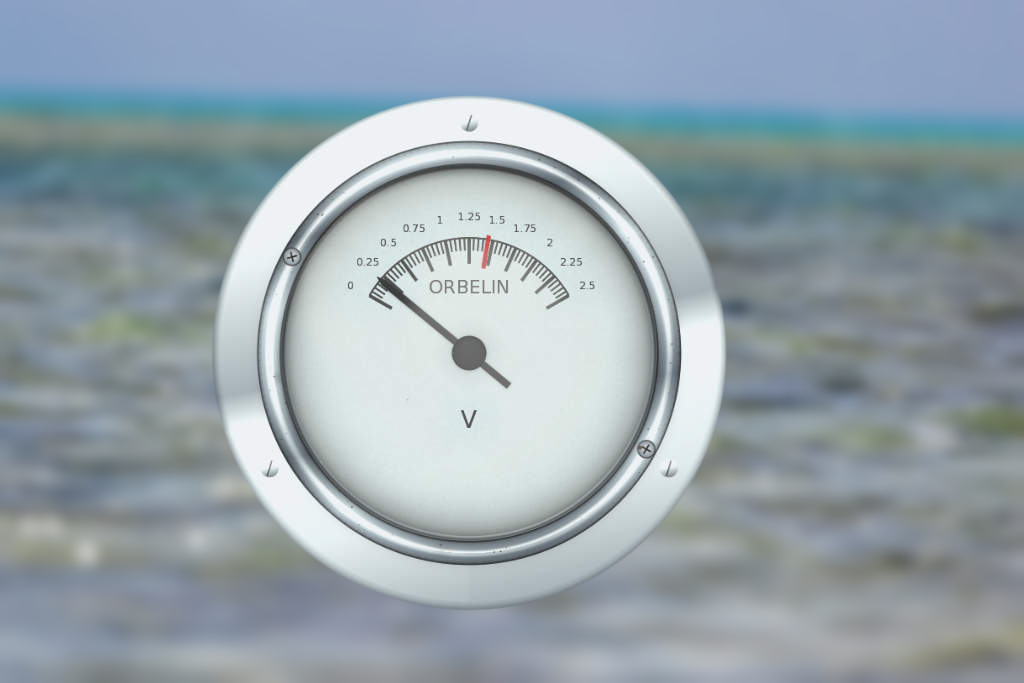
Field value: 0.2 V
